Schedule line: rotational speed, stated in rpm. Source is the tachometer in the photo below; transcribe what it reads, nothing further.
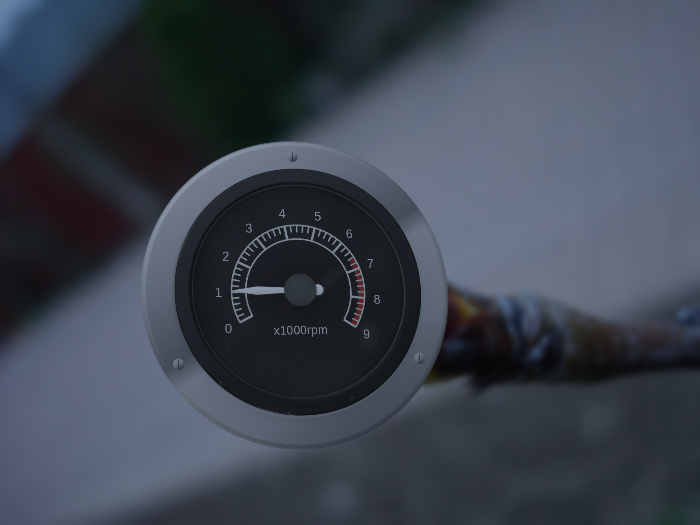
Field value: 1000 rpm
